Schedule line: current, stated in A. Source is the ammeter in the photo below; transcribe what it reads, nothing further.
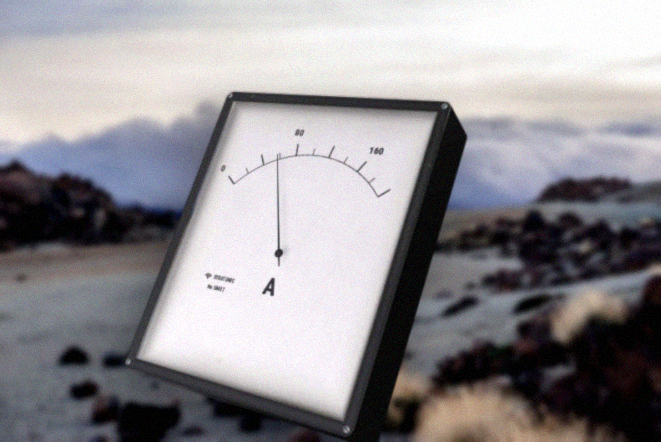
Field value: 60 A
